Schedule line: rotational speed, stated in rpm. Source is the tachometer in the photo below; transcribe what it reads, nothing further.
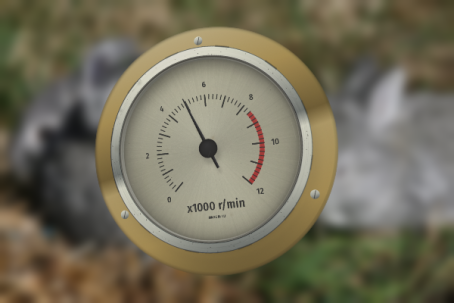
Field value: 5000 rpm
